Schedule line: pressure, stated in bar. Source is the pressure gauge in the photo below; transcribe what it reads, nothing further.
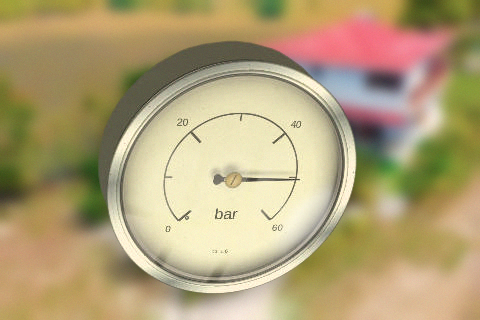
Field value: 50 bar
